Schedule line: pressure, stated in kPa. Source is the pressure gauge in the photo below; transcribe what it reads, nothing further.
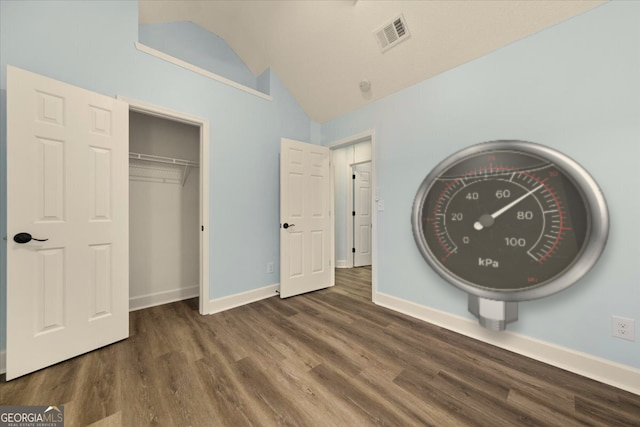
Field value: 70 kPa
